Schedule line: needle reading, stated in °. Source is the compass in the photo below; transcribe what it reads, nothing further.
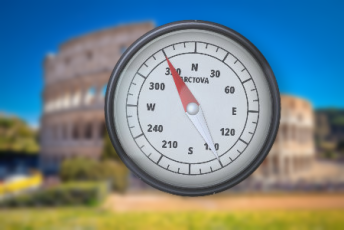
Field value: 330 °
